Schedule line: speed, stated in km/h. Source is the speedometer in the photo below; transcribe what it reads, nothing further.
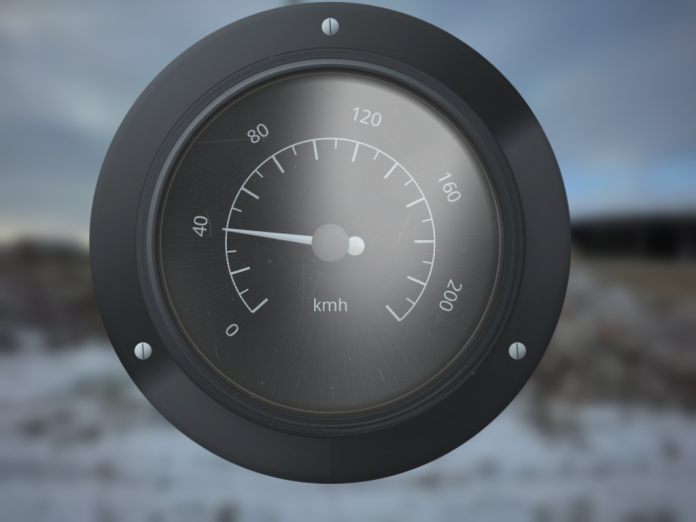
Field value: 40 km/h
